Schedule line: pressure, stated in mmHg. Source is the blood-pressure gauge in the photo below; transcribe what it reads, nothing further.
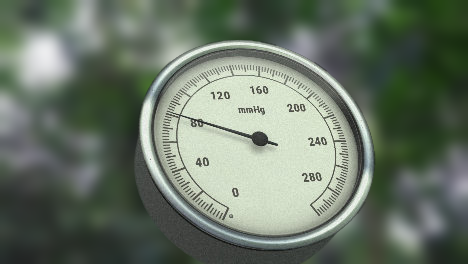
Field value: 80 mmHg
